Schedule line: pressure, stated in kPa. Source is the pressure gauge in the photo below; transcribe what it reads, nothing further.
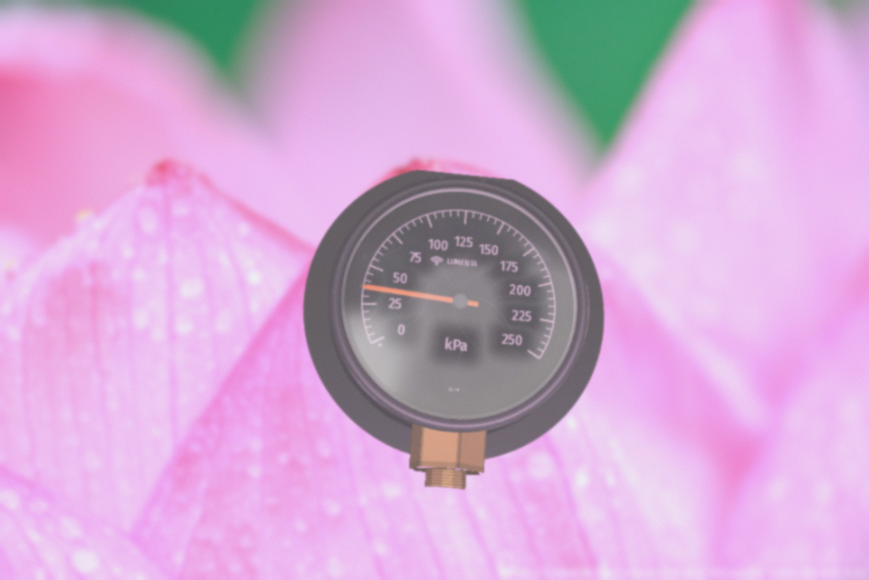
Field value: 35 kPa
